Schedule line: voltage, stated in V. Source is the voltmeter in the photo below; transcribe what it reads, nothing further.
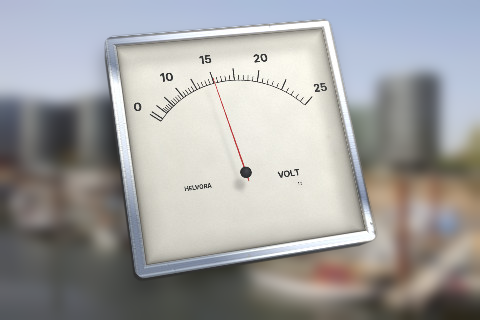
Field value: 15 V
